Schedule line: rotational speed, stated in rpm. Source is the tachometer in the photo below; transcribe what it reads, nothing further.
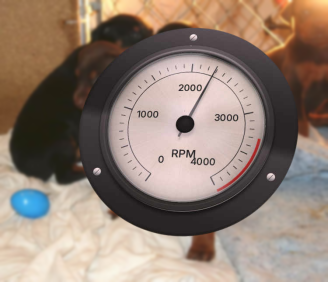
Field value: 2300 rpm
